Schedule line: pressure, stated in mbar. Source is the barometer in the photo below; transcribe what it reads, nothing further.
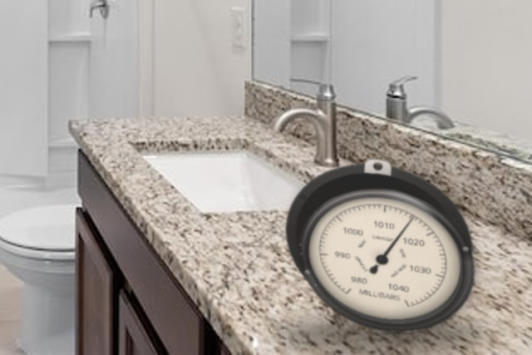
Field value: 1015 mbar
